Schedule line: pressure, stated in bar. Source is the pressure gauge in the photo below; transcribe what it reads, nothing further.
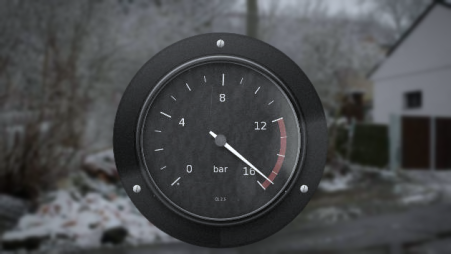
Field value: 15.5 bar
